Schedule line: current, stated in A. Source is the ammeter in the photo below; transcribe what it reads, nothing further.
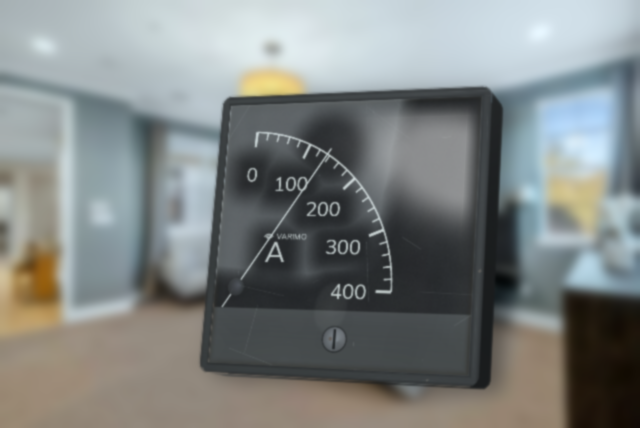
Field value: 140 A
